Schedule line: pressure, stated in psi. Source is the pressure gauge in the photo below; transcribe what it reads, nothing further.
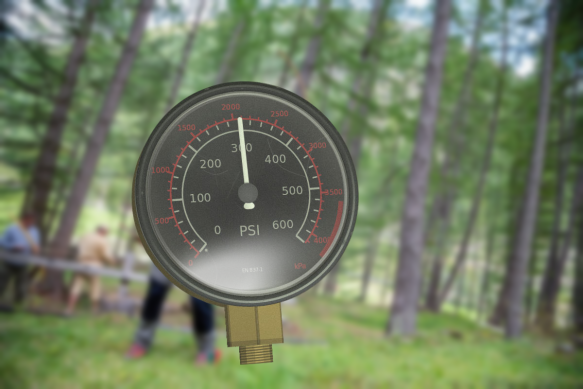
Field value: 300 psi
